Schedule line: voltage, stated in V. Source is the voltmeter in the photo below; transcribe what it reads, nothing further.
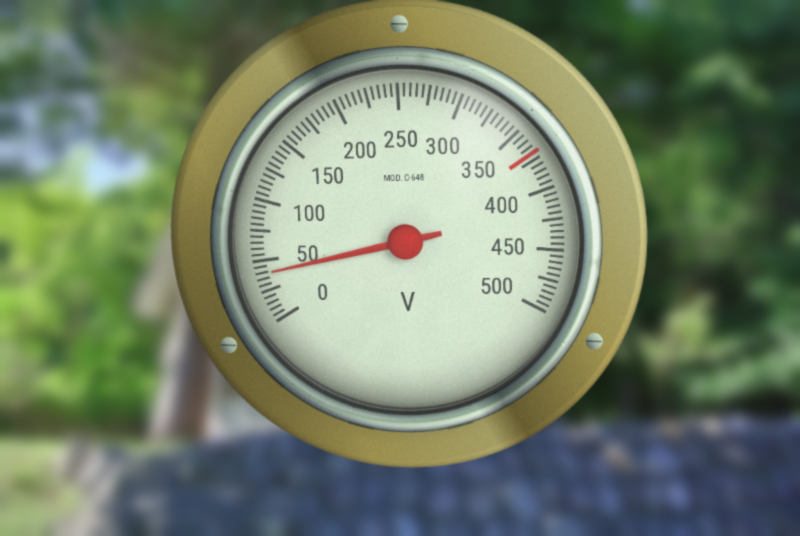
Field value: 40 V
